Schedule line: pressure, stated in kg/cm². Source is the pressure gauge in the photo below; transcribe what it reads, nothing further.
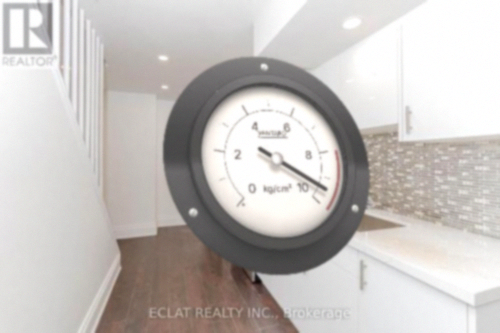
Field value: 9.5 kg/cm²
